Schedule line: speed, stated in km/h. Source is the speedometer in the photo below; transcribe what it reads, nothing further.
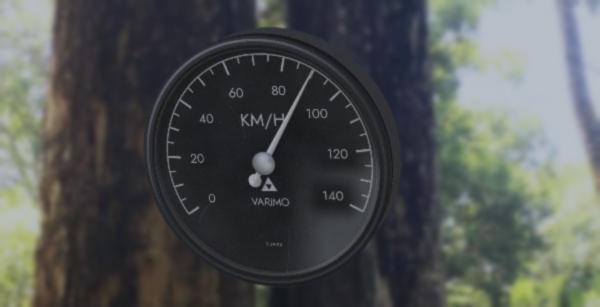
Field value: 90 km/h
